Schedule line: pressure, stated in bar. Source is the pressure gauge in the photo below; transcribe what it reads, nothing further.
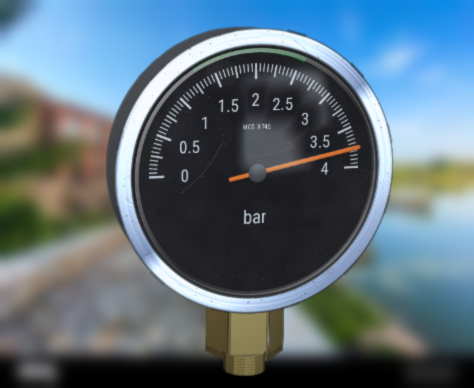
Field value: 3.75 bar
